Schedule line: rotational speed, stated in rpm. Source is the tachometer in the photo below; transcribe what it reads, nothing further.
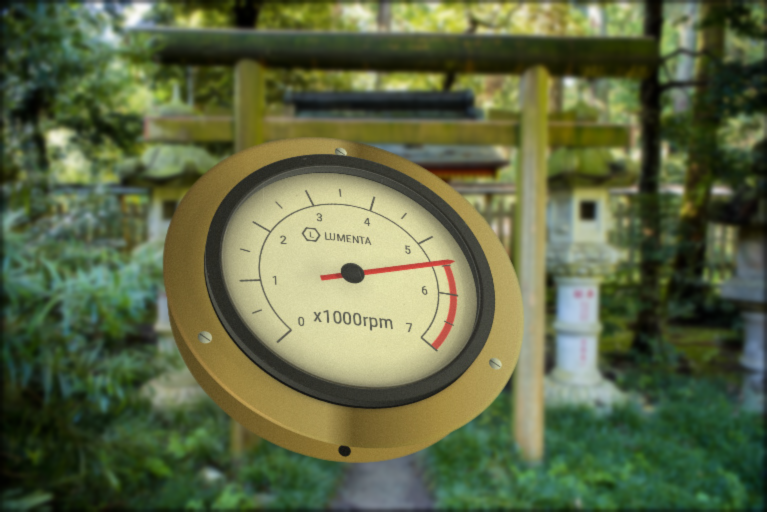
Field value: 5500 rpm
